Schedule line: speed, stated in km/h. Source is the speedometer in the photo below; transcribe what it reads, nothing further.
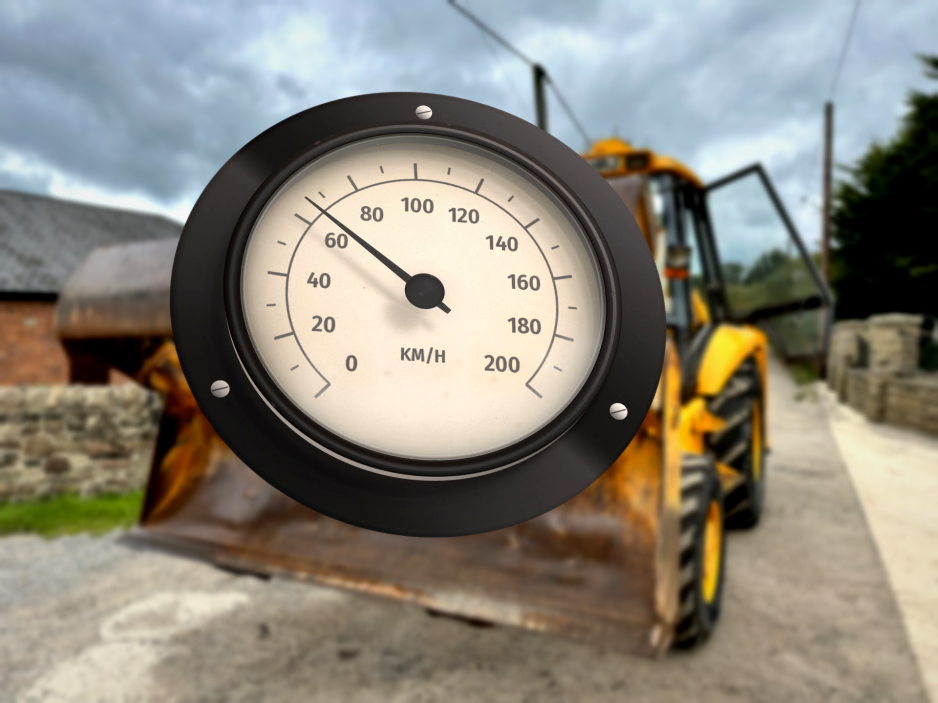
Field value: 65 km/h
